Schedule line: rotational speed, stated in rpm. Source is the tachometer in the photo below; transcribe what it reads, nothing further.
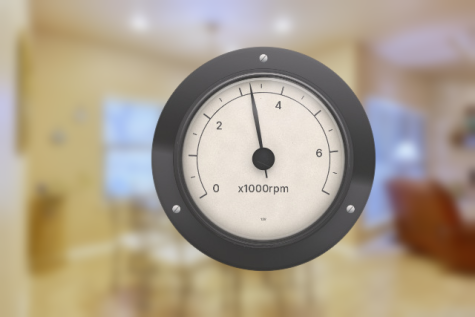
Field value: 3250 rpm
